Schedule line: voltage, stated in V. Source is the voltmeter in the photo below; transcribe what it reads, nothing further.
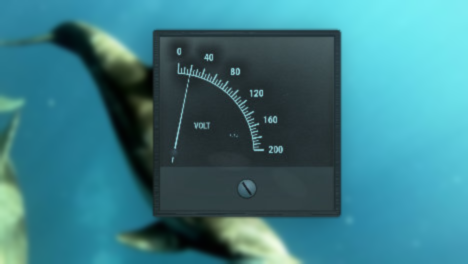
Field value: 20 V
